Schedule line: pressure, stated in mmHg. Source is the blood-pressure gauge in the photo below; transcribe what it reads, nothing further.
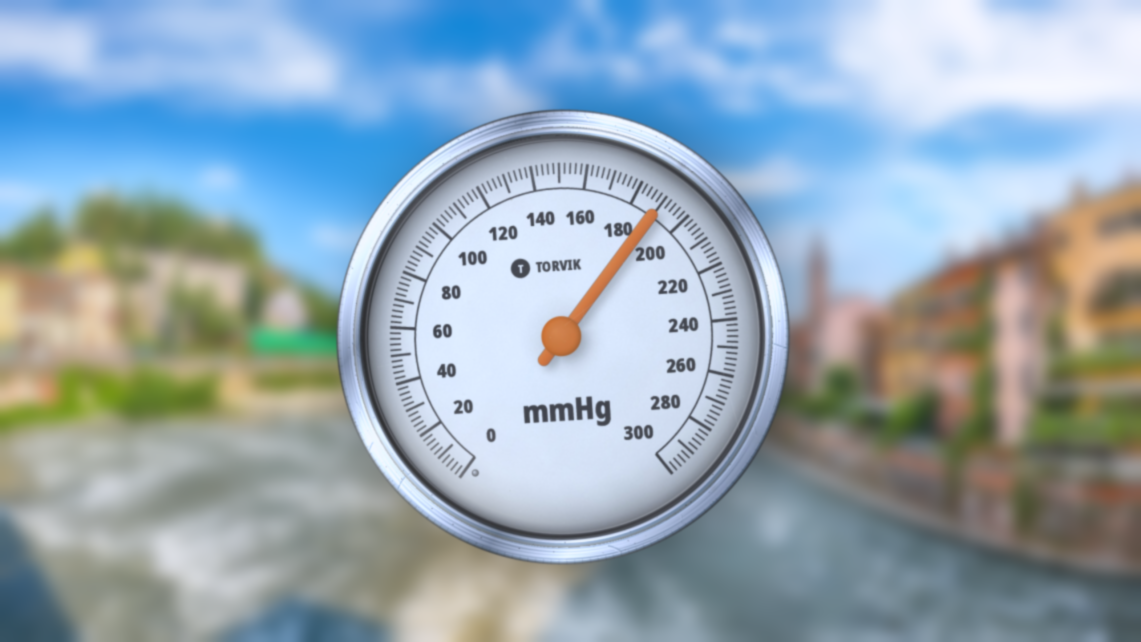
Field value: 190 mmHg
